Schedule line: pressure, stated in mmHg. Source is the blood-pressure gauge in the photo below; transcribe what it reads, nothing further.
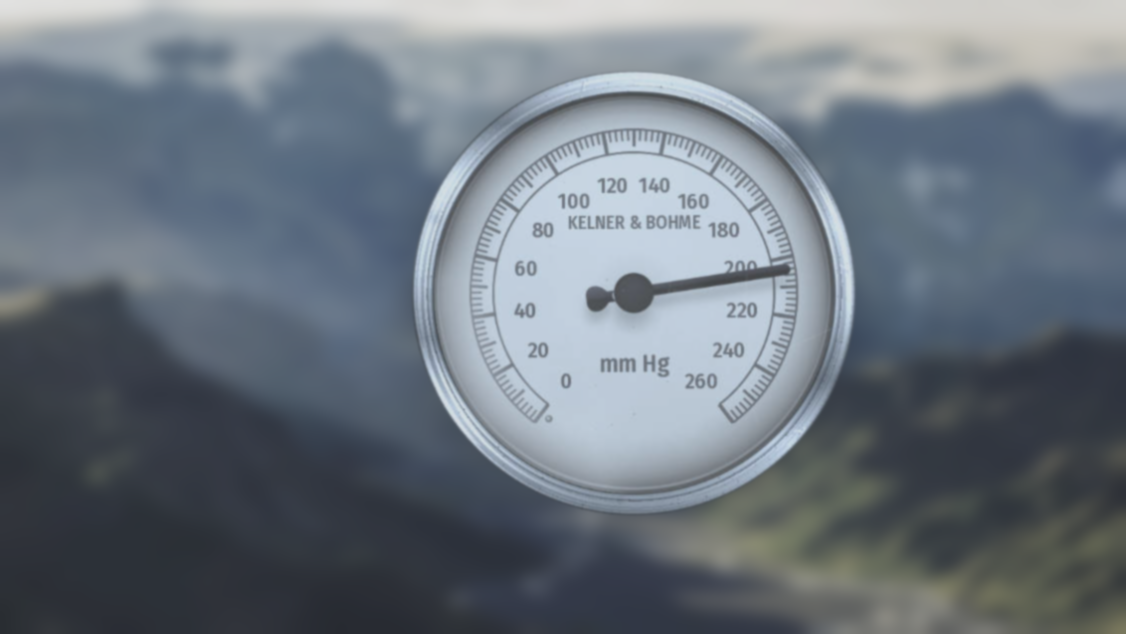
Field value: 204 mmHg
